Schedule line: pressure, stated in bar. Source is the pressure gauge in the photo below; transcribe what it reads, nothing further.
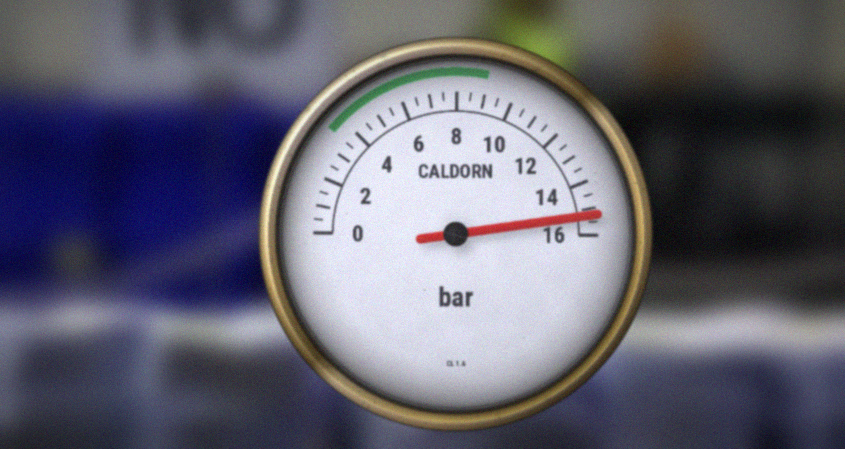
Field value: 15.25 bar
